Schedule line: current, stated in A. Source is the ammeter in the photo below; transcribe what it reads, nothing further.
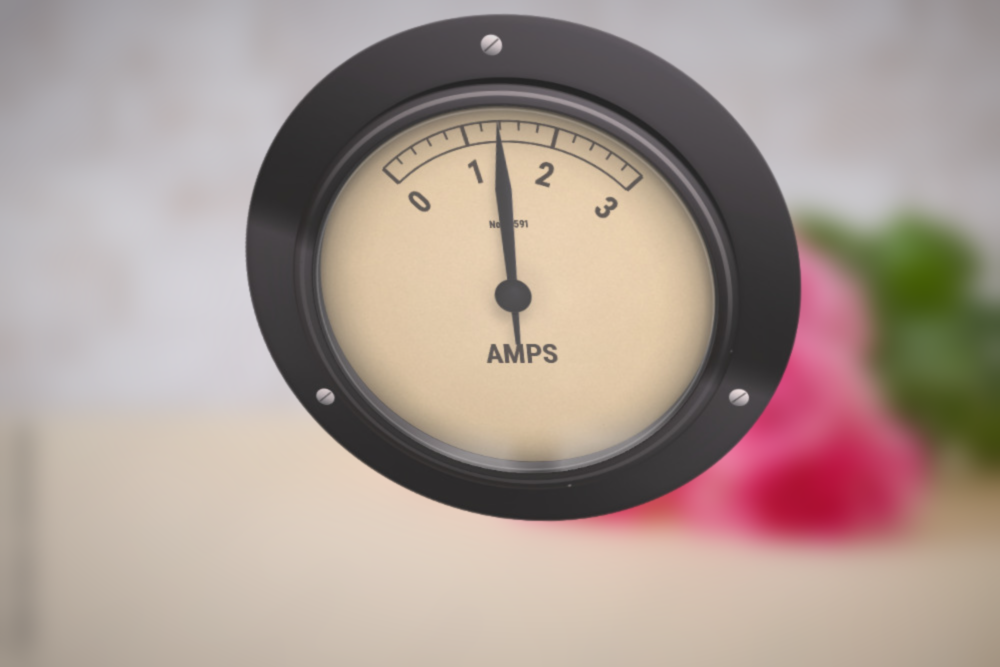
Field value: 1.4 A
